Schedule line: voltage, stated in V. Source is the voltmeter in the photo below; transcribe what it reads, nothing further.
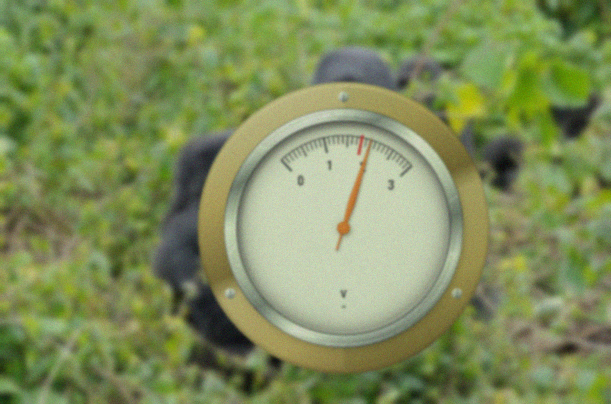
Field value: 2 V
